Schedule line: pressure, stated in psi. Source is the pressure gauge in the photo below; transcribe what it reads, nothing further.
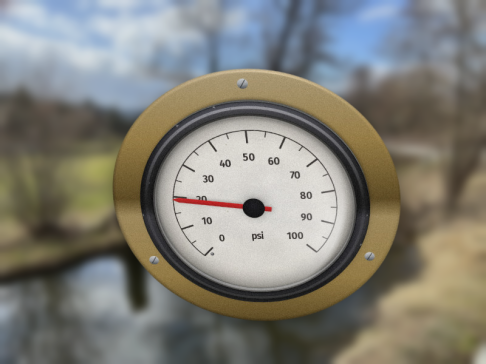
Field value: 20 psi
